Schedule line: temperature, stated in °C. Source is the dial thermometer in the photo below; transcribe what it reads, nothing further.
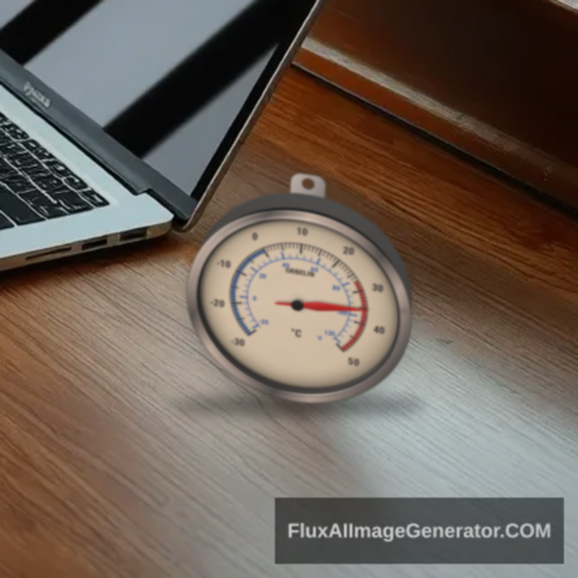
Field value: 35 °C
